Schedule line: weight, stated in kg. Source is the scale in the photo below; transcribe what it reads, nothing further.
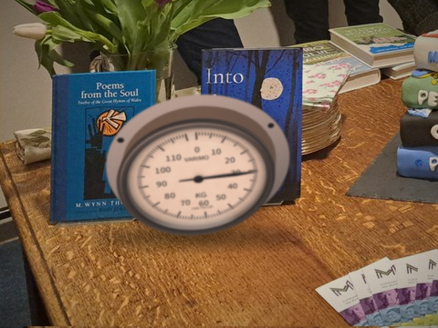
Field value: 30 kg
